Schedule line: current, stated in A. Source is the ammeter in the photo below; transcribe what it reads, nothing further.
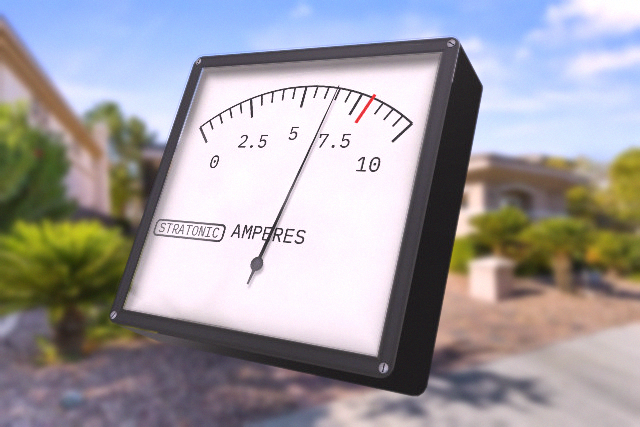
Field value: 6.5 A
